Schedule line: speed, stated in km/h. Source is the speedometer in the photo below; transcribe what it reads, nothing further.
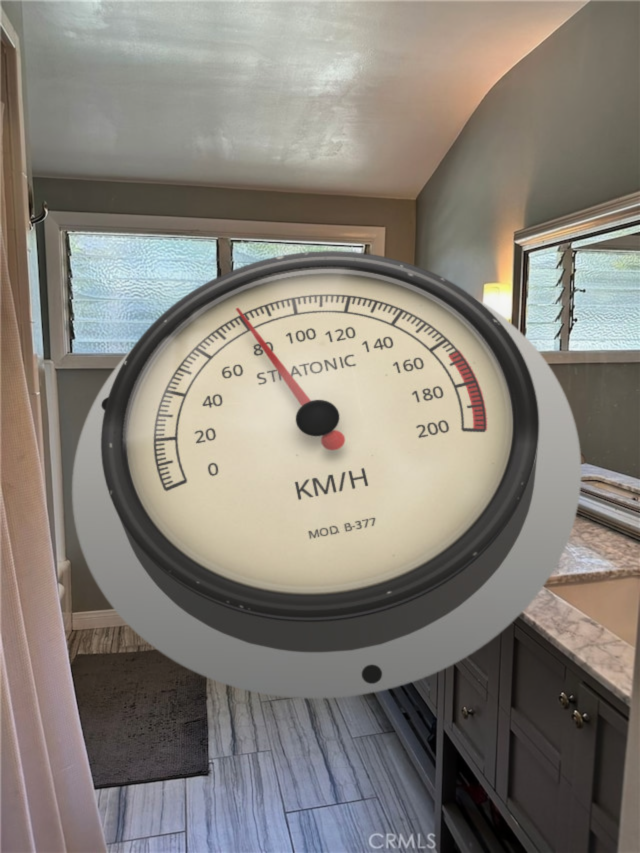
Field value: 80 km/h
